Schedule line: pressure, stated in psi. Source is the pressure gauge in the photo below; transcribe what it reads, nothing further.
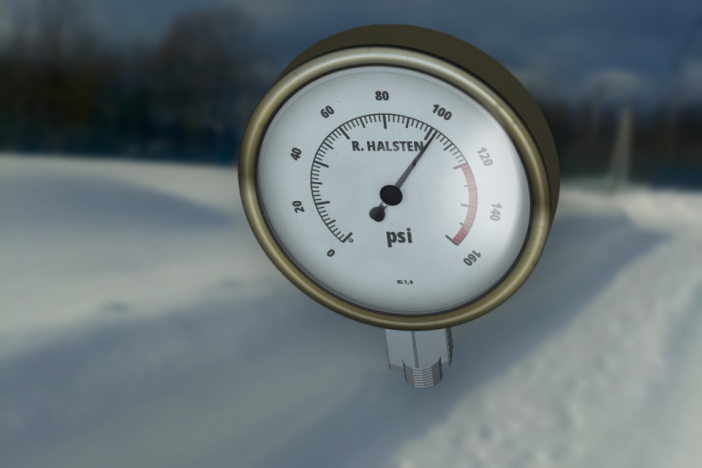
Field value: 102 psi
